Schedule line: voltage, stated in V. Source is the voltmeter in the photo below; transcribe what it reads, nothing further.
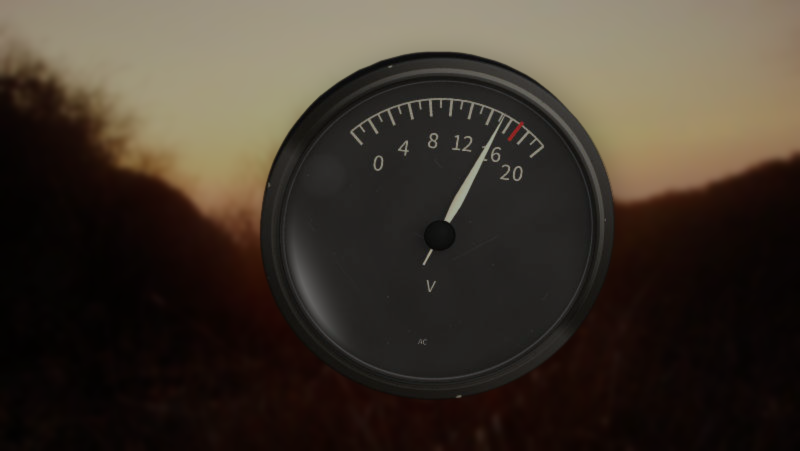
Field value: 15 V
